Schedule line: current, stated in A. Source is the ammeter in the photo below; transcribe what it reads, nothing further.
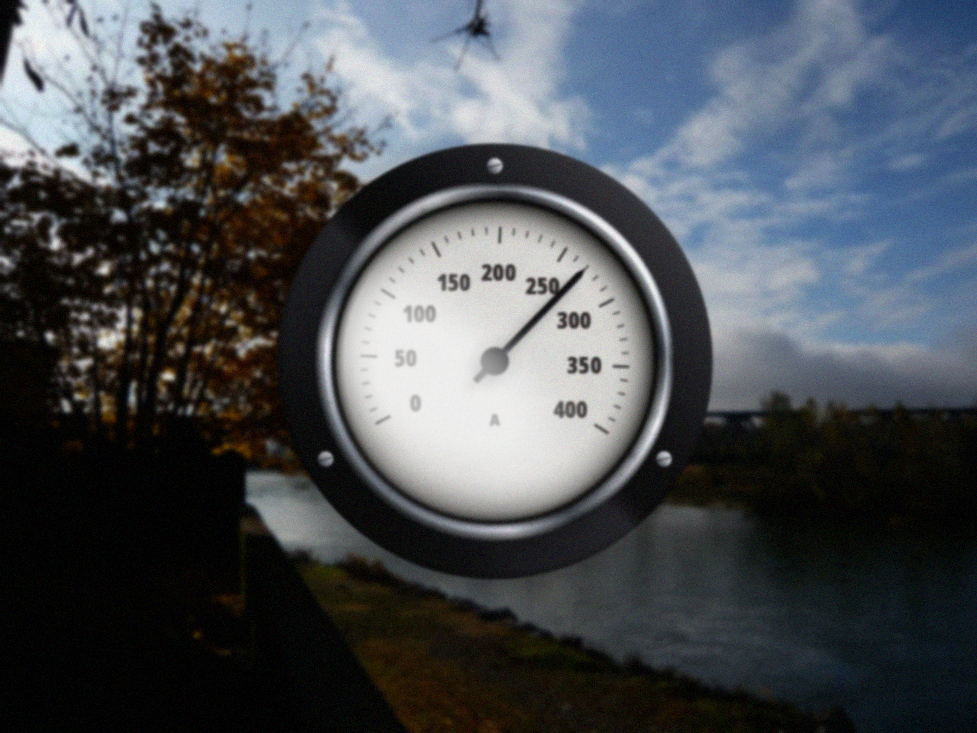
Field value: 270 A
